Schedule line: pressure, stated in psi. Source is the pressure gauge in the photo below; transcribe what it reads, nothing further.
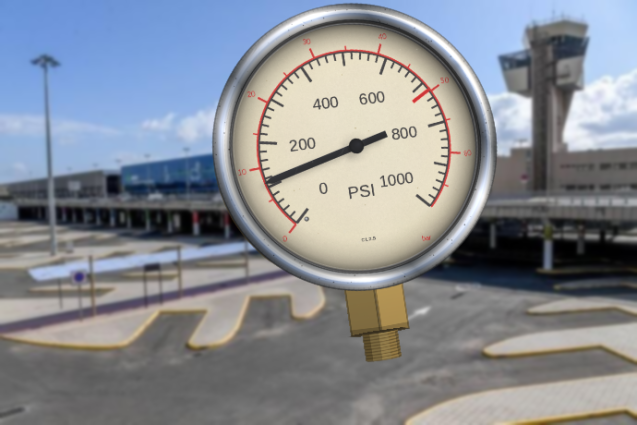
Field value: 110 psi
